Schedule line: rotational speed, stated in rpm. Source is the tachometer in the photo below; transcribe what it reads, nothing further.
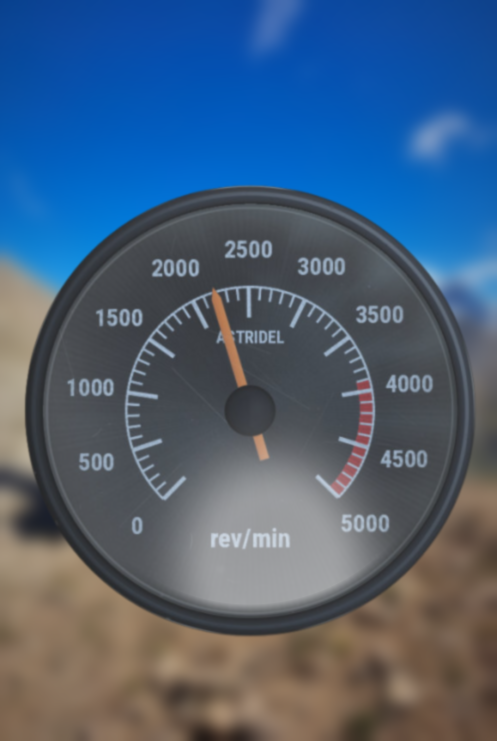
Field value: 2200 rpm
